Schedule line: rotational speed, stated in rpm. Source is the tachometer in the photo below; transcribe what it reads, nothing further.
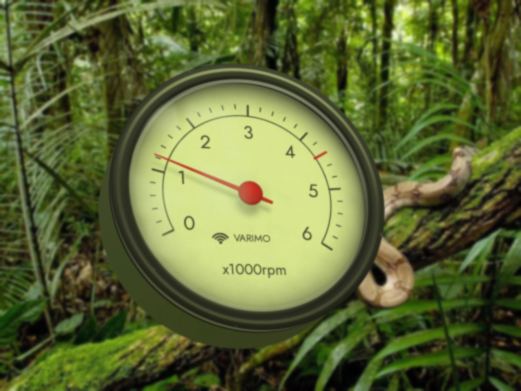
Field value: 1200 rpm
